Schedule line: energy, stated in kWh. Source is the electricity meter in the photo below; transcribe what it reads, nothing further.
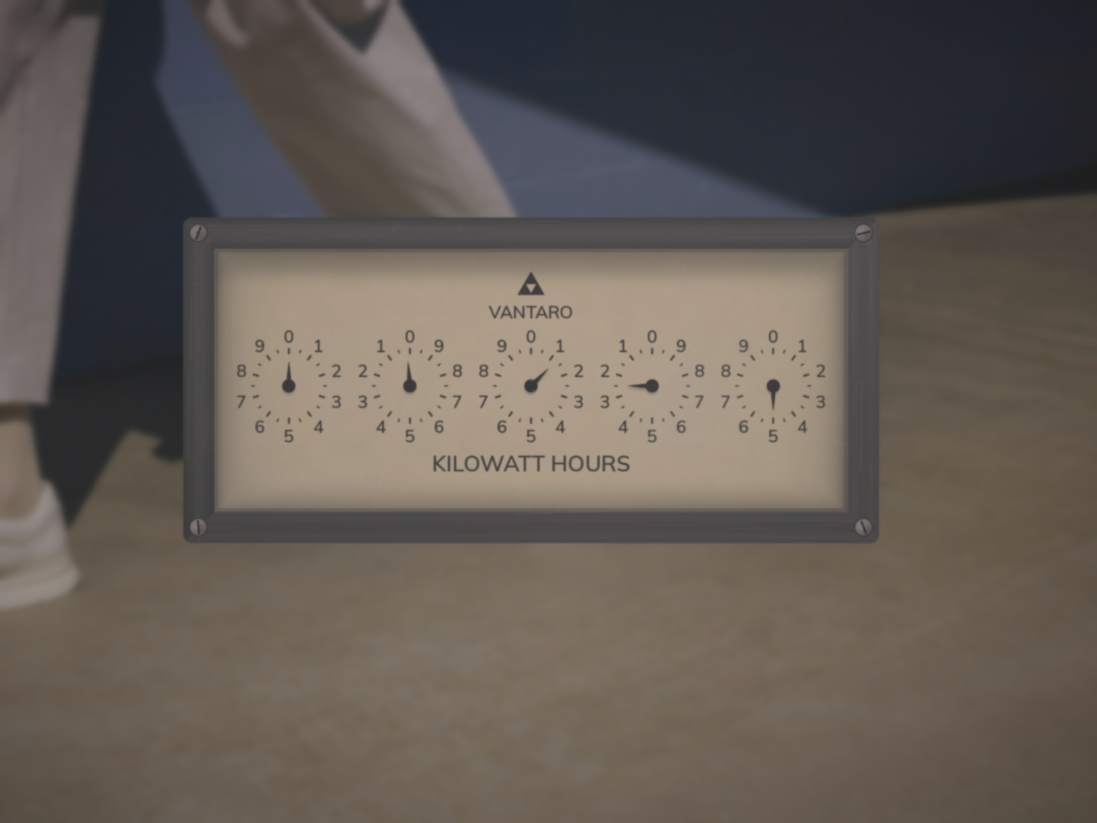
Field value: 125 kWh
